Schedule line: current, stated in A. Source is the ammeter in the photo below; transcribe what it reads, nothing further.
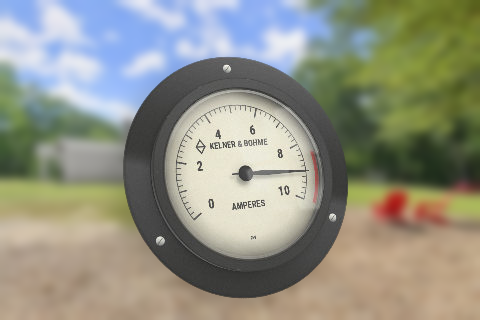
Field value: 9 A
